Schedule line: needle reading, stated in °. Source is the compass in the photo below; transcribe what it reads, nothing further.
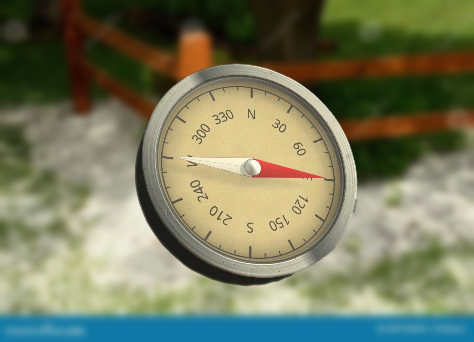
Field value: 90 °
